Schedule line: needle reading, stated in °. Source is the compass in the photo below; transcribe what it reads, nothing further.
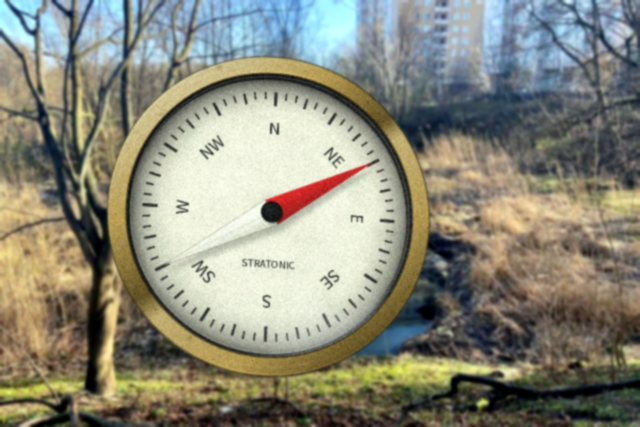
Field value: 60 °
